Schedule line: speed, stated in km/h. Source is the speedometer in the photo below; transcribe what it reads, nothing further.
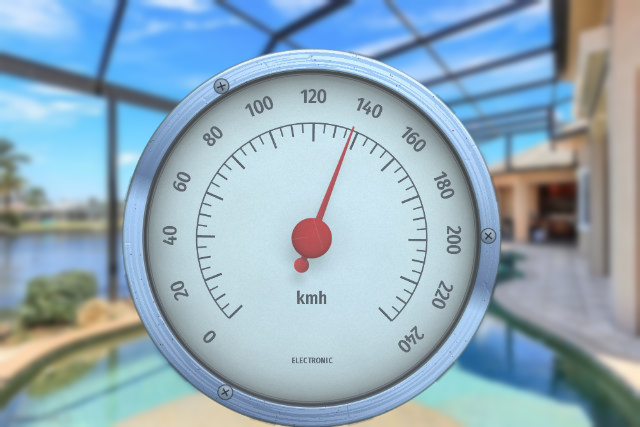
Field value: 137.5 km/h
